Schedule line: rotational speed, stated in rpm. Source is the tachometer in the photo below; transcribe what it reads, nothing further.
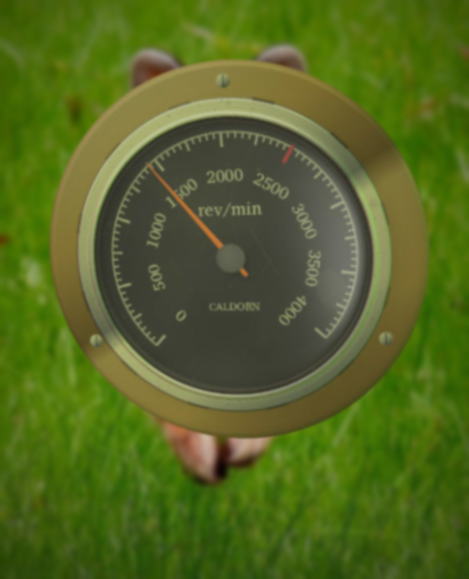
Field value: 1450 rpm
